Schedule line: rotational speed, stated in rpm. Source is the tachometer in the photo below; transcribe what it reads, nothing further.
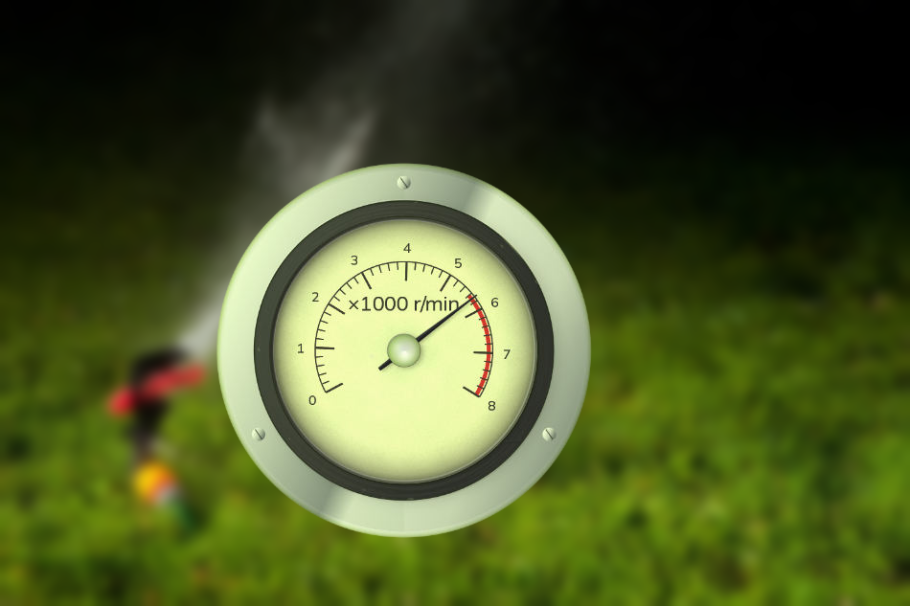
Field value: 5700 rpm
